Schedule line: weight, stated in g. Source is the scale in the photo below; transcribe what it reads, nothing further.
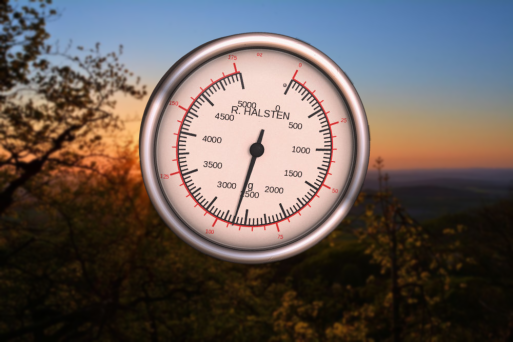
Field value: 2650 g
